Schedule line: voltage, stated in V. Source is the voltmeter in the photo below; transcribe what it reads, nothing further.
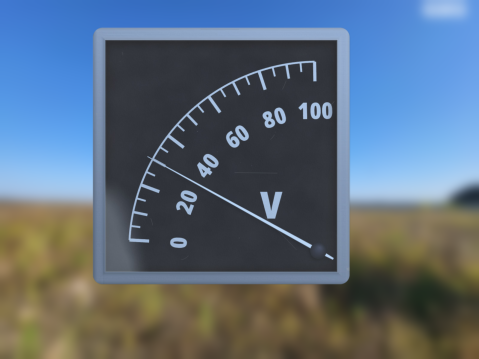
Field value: 30 V
